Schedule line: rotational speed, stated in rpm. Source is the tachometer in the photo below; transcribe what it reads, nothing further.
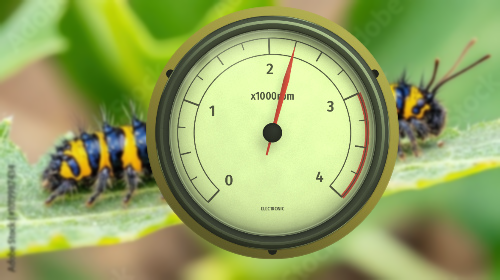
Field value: 2250 rpm
